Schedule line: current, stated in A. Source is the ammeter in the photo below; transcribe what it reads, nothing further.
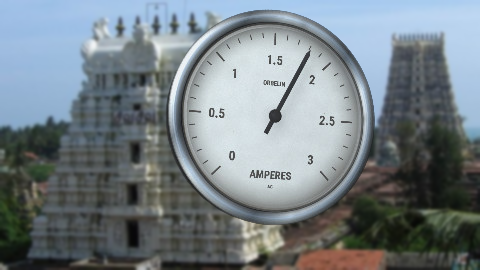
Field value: 1.8 A
